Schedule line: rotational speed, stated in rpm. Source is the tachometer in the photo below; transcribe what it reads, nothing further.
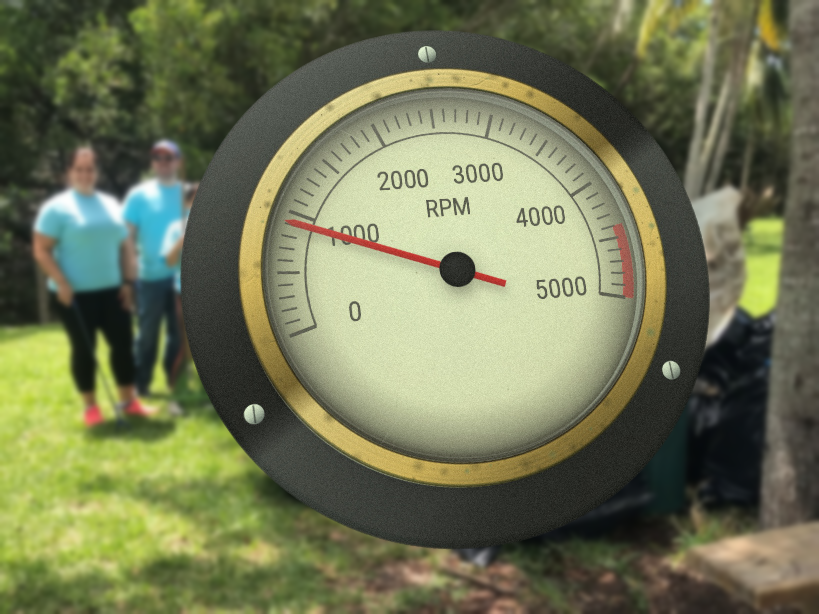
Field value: 900 rpm
